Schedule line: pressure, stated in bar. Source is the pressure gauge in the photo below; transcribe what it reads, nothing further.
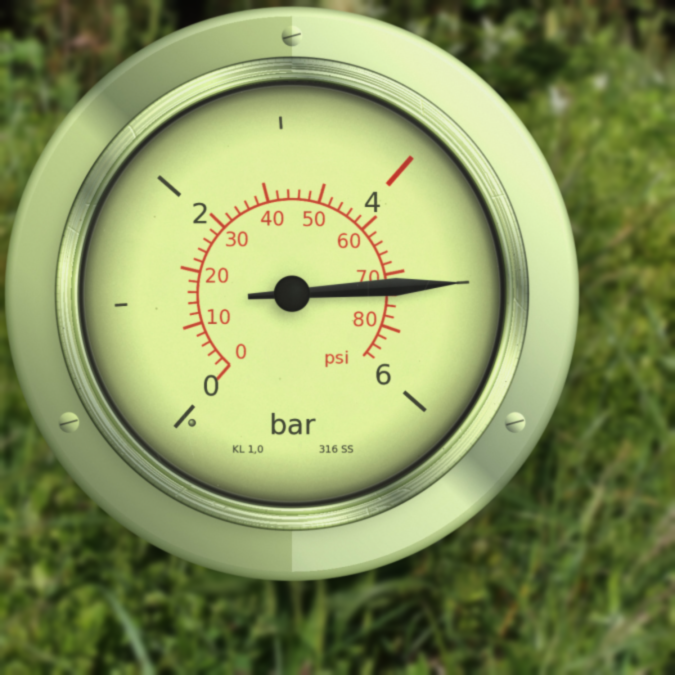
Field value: 5 bar
